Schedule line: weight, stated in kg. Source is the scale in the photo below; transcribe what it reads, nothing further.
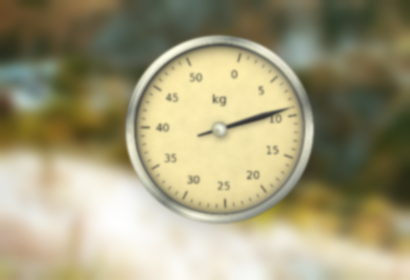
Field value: 9 kg
